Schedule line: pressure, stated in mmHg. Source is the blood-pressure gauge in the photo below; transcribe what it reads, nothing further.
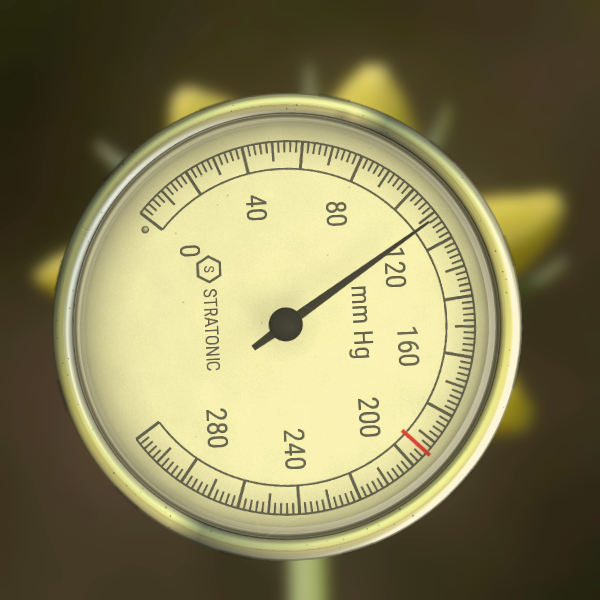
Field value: 112 mmHg
